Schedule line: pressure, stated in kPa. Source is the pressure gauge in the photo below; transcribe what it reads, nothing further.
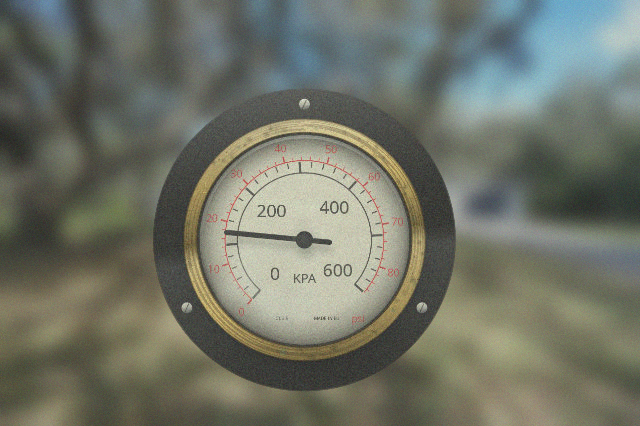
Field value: 120 kPa
